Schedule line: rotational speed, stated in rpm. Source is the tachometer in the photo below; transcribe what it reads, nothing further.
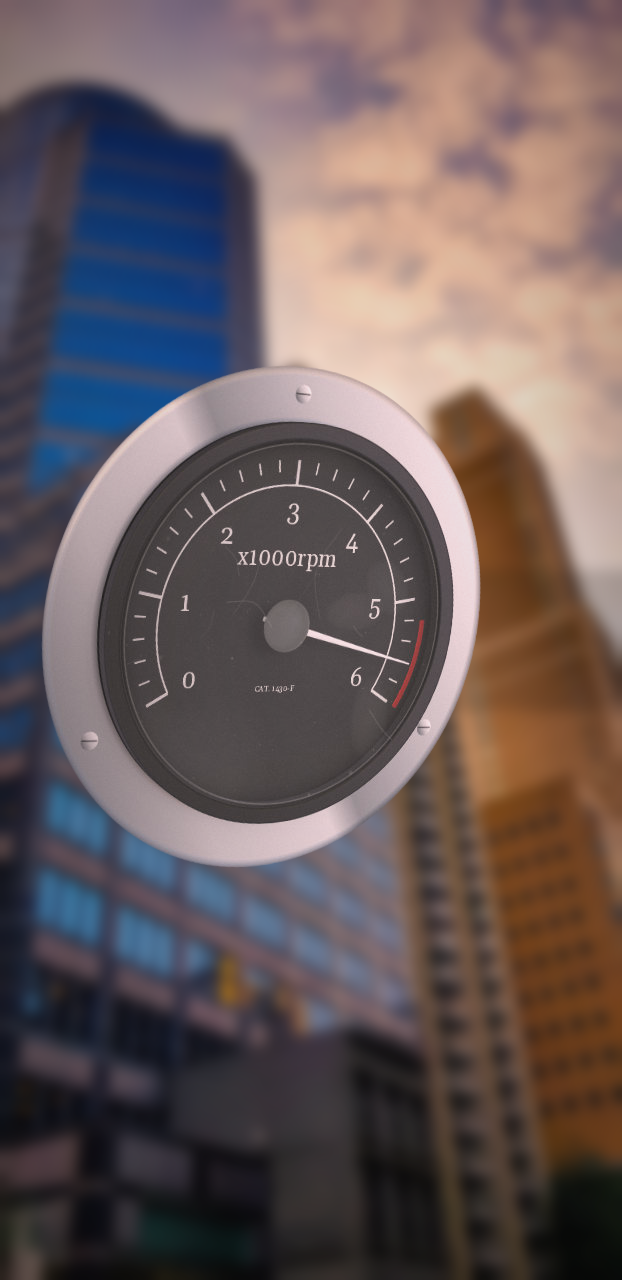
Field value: 5600 rpm
